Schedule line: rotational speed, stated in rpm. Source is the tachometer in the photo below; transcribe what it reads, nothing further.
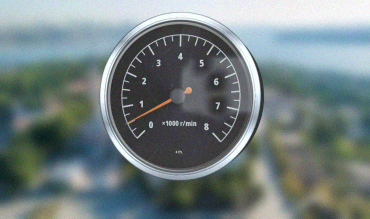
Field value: 500 rpm
